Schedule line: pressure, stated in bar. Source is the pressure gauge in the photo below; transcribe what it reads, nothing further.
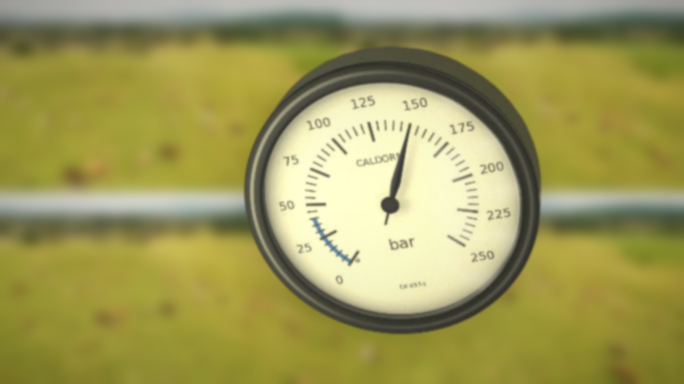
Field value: 150 bar
